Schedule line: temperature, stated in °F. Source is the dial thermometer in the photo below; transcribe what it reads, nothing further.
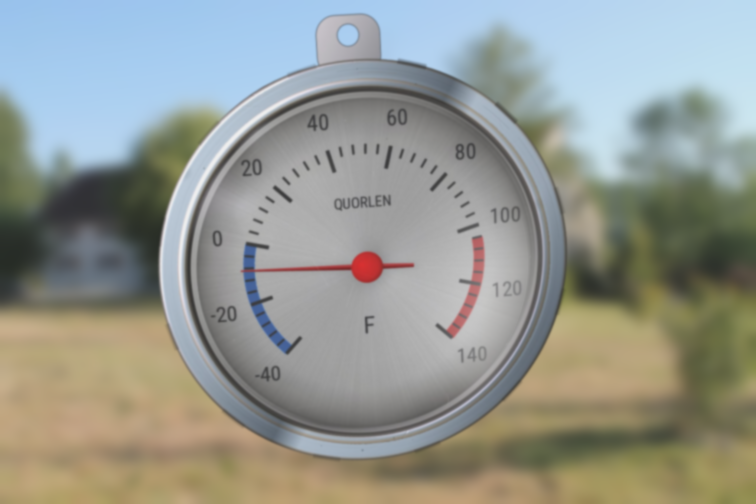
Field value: -8 °F
